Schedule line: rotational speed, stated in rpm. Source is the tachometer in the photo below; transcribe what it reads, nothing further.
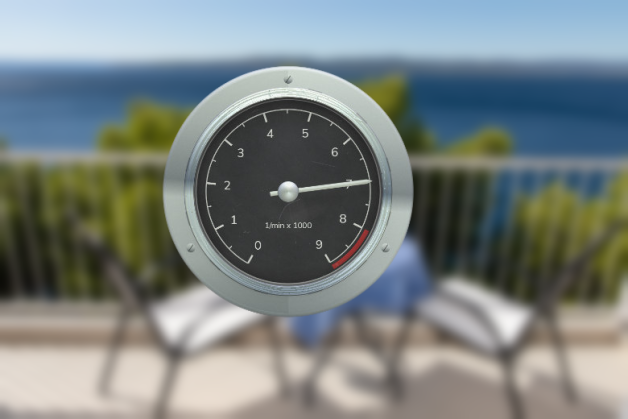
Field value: 7000 rpm
